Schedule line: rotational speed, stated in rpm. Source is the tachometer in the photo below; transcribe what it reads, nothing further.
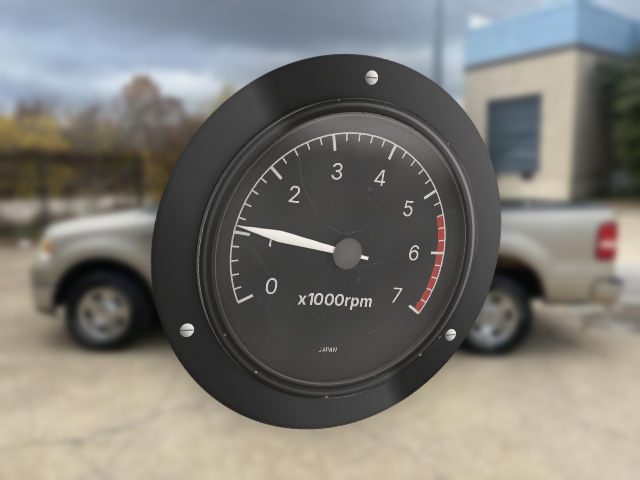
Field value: 1100 rpm
